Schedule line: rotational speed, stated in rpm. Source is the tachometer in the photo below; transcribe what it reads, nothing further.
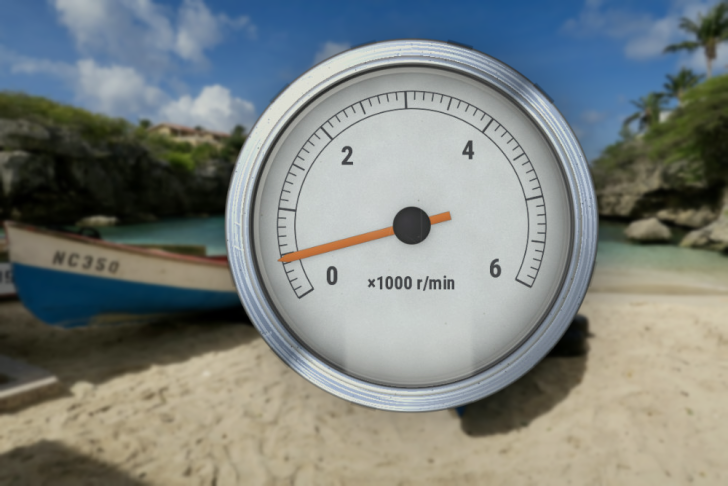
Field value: 450 rpm
